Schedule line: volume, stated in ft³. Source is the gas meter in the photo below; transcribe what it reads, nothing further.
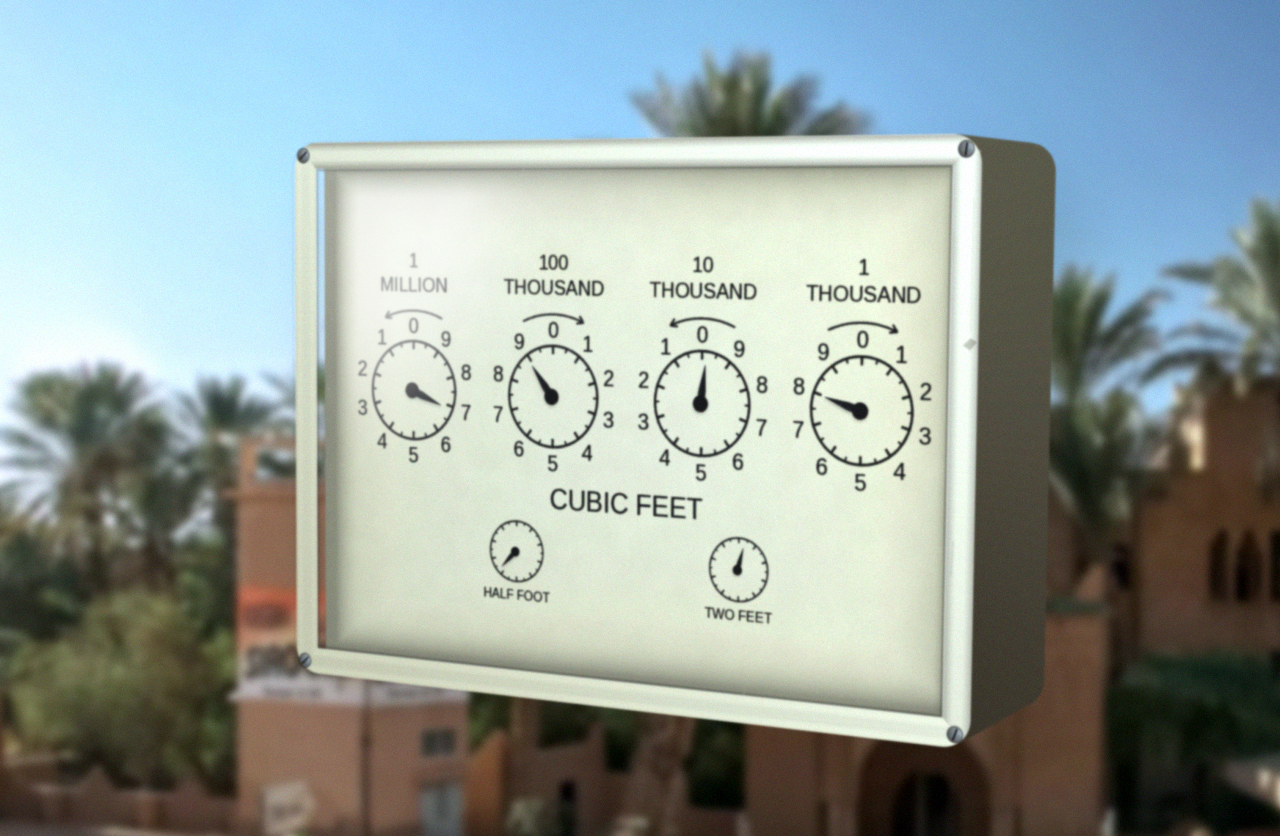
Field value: 689800 ft³
